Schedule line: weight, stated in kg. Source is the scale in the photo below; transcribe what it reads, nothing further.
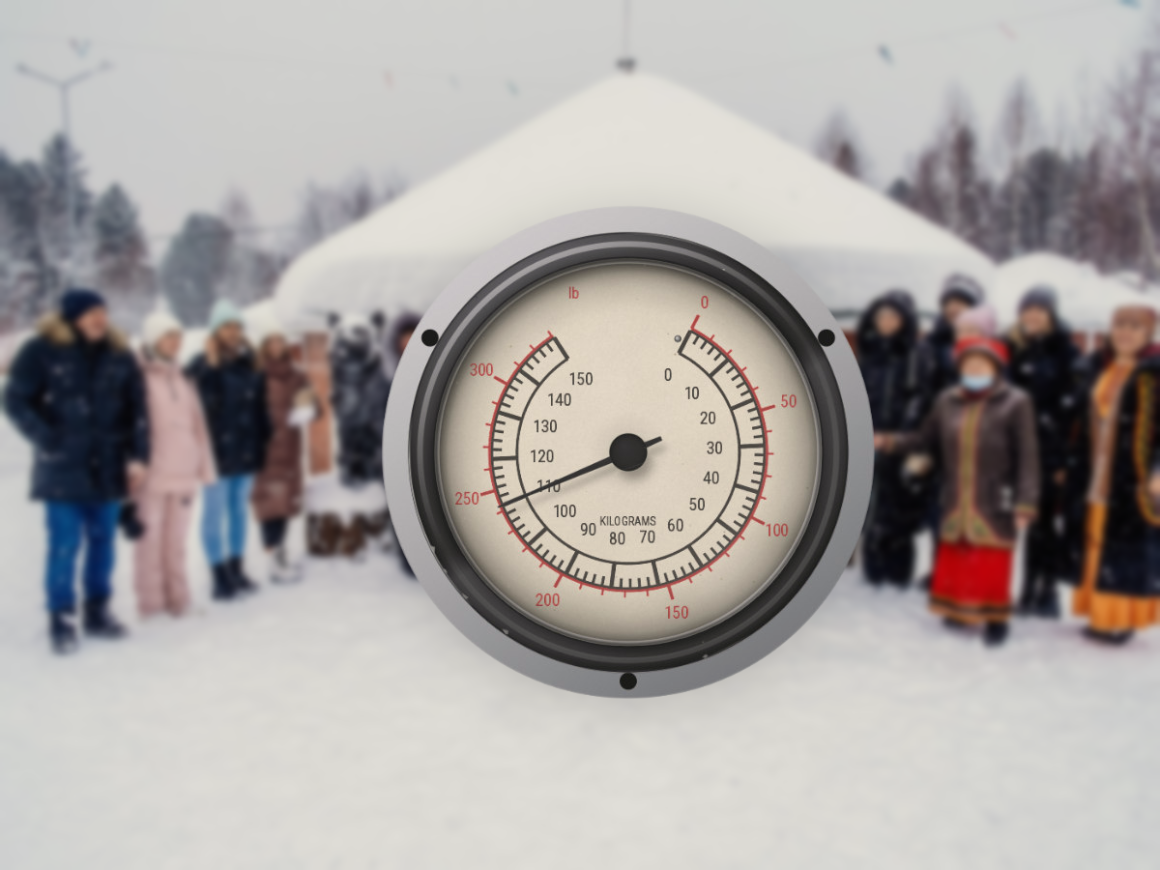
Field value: 110 kg
